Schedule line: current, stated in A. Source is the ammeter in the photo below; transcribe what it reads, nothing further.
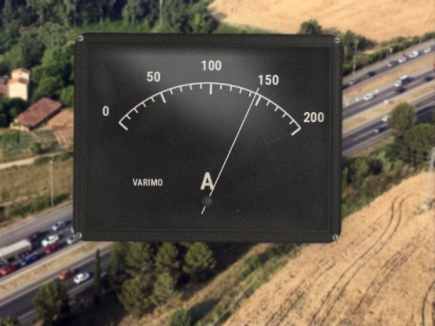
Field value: 145 A
